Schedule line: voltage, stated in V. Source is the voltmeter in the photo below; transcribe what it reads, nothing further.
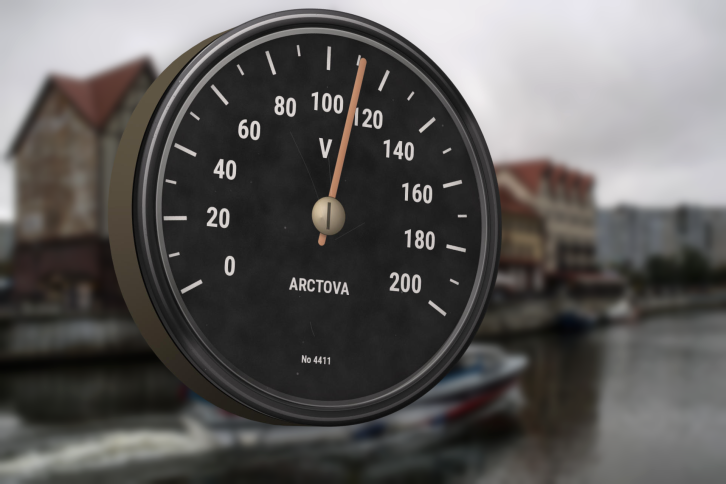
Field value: 110 V
